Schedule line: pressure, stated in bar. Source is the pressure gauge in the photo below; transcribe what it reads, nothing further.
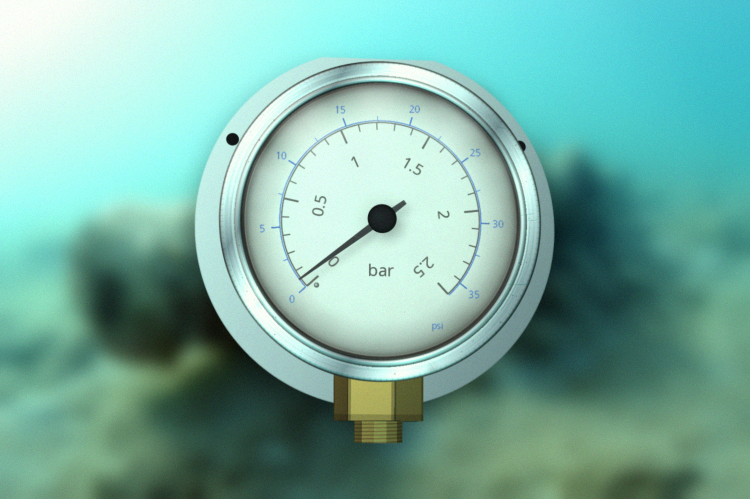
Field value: 0.05 bar
